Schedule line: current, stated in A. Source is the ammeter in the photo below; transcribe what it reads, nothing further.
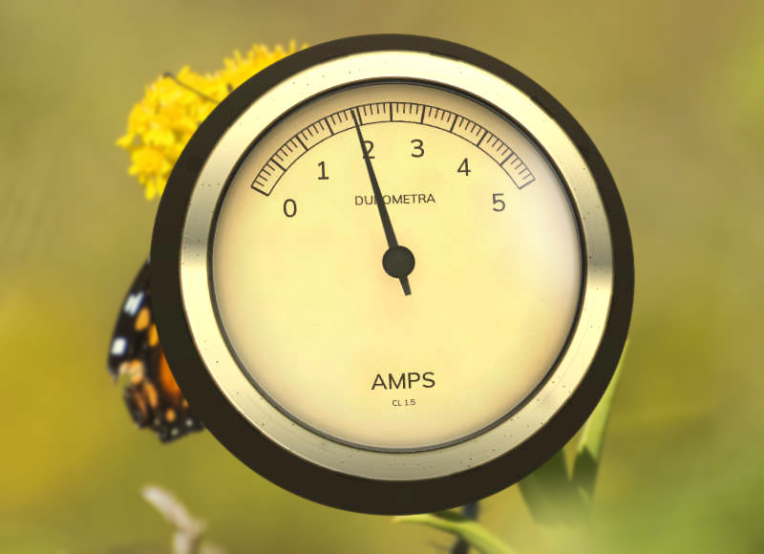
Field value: 1.9 A
